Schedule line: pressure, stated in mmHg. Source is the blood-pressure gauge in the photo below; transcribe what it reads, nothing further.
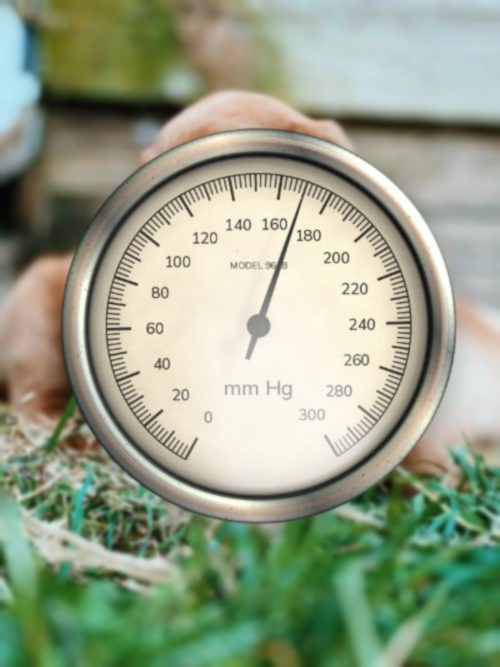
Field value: 170 mmHg
